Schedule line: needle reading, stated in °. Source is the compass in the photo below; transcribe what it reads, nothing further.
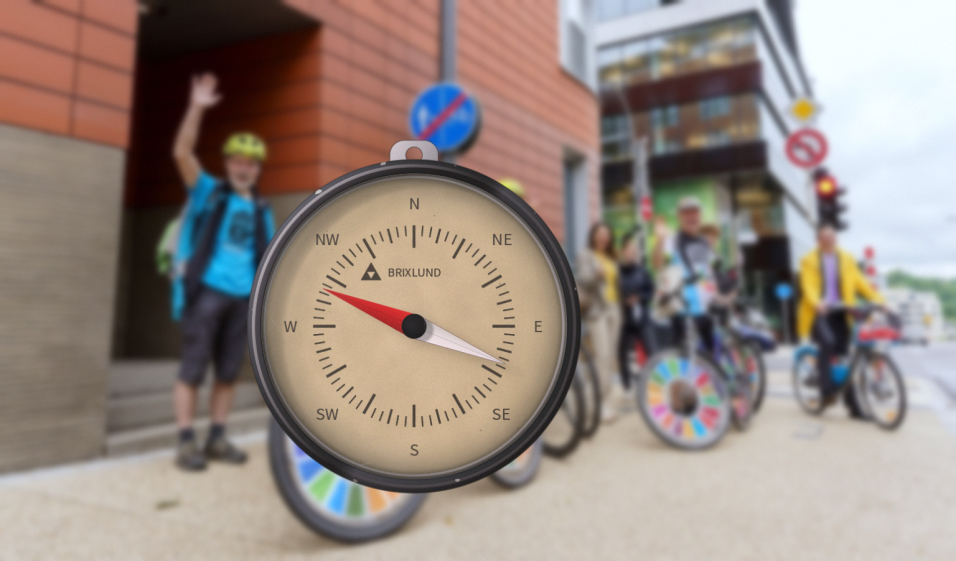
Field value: 292.5 °
